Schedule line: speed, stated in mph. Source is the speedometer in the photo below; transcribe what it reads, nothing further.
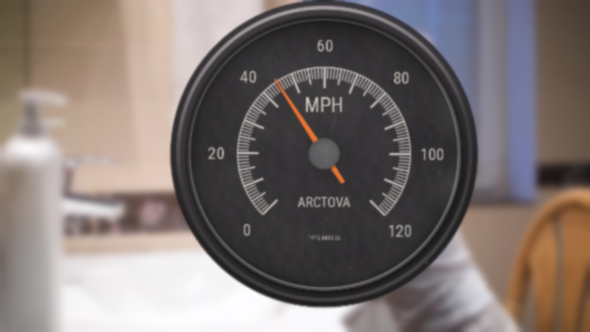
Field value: 45 mph
